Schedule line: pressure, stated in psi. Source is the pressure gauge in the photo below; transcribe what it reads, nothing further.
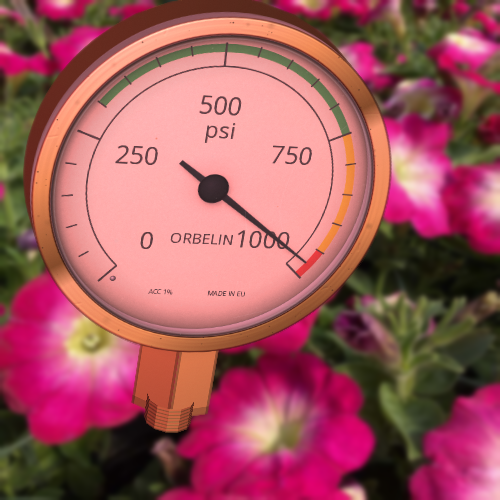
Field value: 975 psi
